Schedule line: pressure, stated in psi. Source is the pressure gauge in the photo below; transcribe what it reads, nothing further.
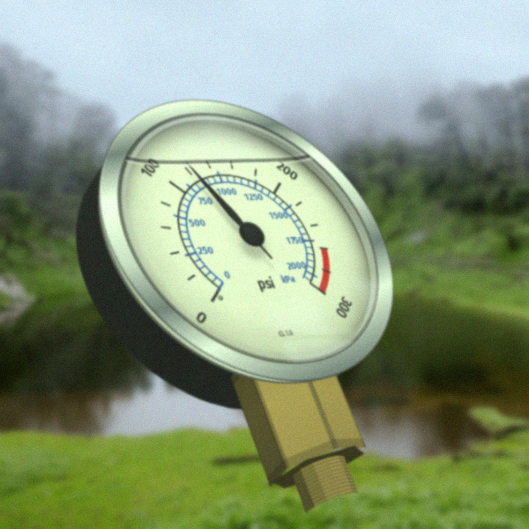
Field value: 120 psi
